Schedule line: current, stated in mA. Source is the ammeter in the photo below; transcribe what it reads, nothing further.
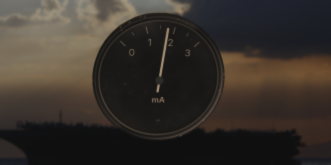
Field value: 1.75 mA
